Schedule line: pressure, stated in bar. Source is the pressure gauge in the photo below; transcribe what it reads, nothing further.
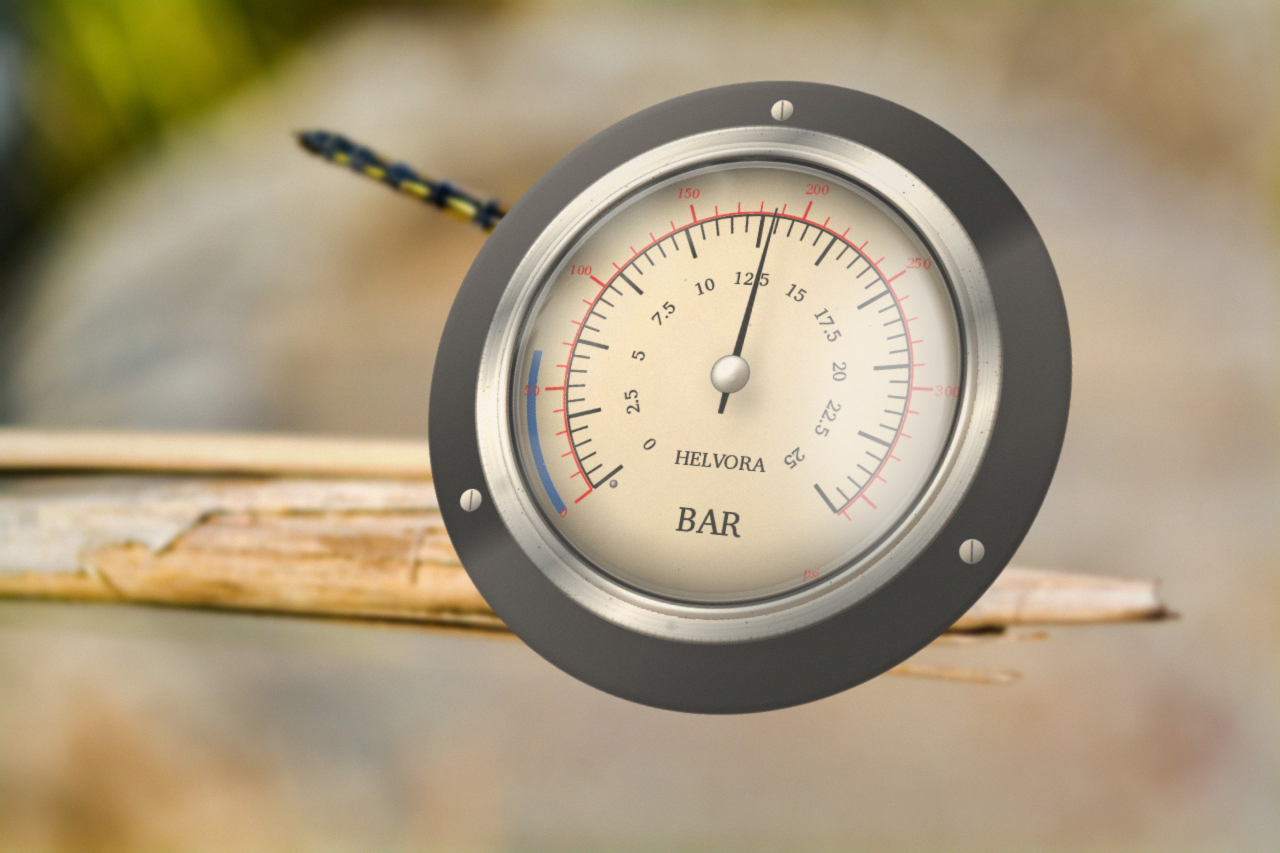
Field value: 13 bar
